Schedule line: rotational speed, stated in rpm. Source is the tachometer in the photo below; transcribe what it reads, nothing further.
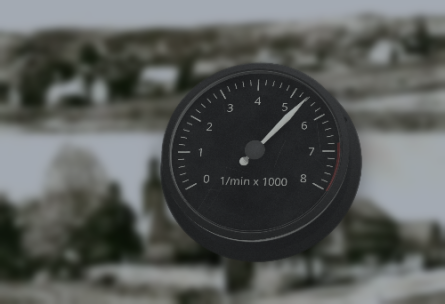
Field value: 5400 rpm
